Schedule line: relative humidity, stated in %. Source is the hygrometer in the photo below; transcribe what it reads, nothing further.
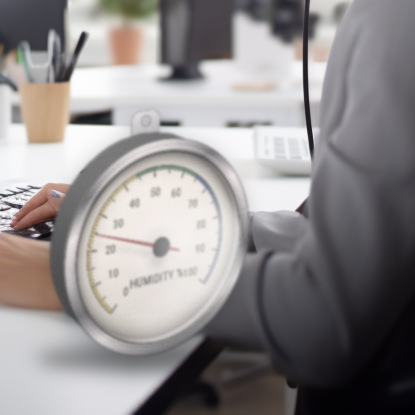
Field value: 25 %
